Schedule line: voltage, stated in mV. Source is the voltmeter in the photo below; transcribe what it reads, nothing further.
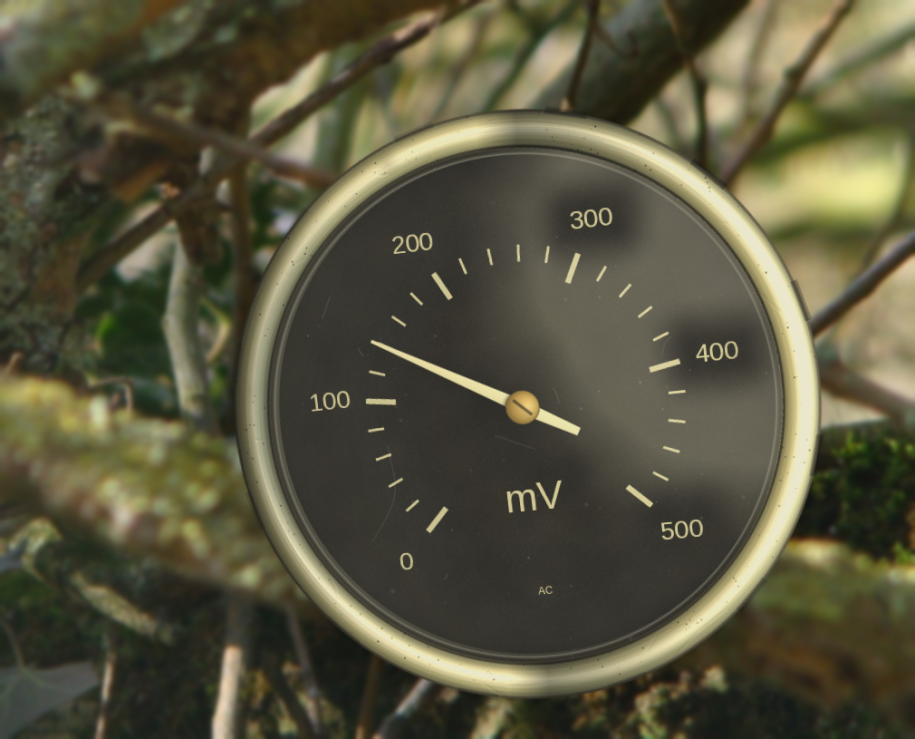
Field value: 140 mV
